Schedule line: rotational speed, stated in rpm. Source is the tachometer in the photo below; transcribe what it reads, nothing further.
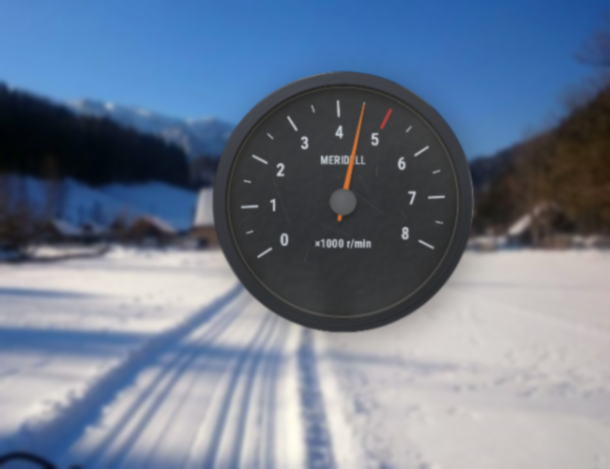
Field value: 4500 rpm
